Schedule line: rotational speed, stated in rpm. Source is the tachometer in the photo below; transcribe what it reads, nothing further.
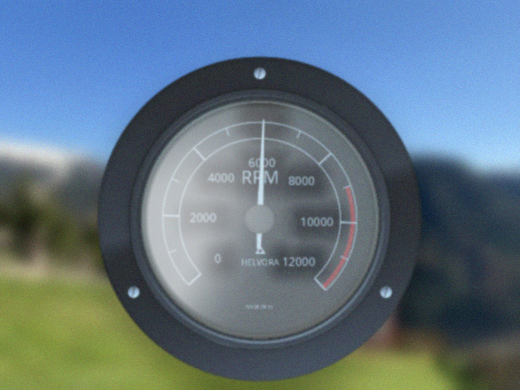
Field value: 6000 rpm
